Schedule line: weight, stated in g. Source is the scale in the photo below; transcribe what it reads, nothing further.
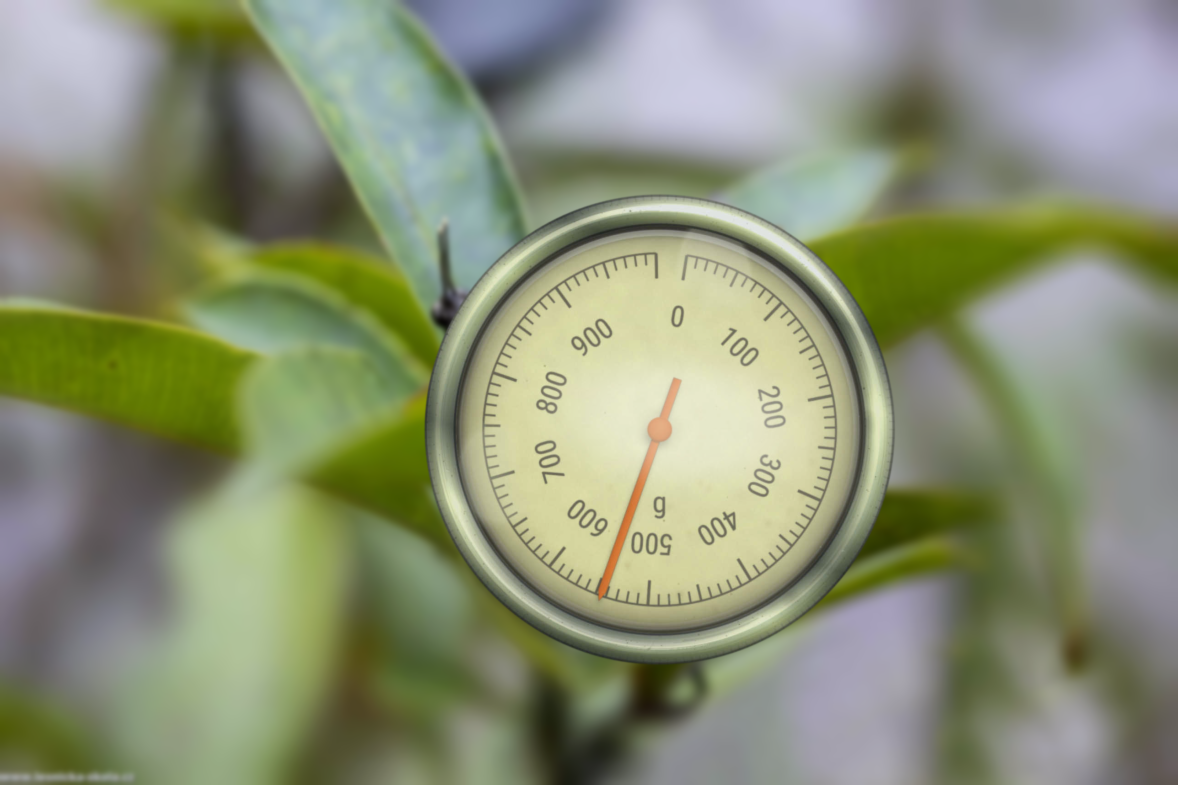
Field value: 545 g
